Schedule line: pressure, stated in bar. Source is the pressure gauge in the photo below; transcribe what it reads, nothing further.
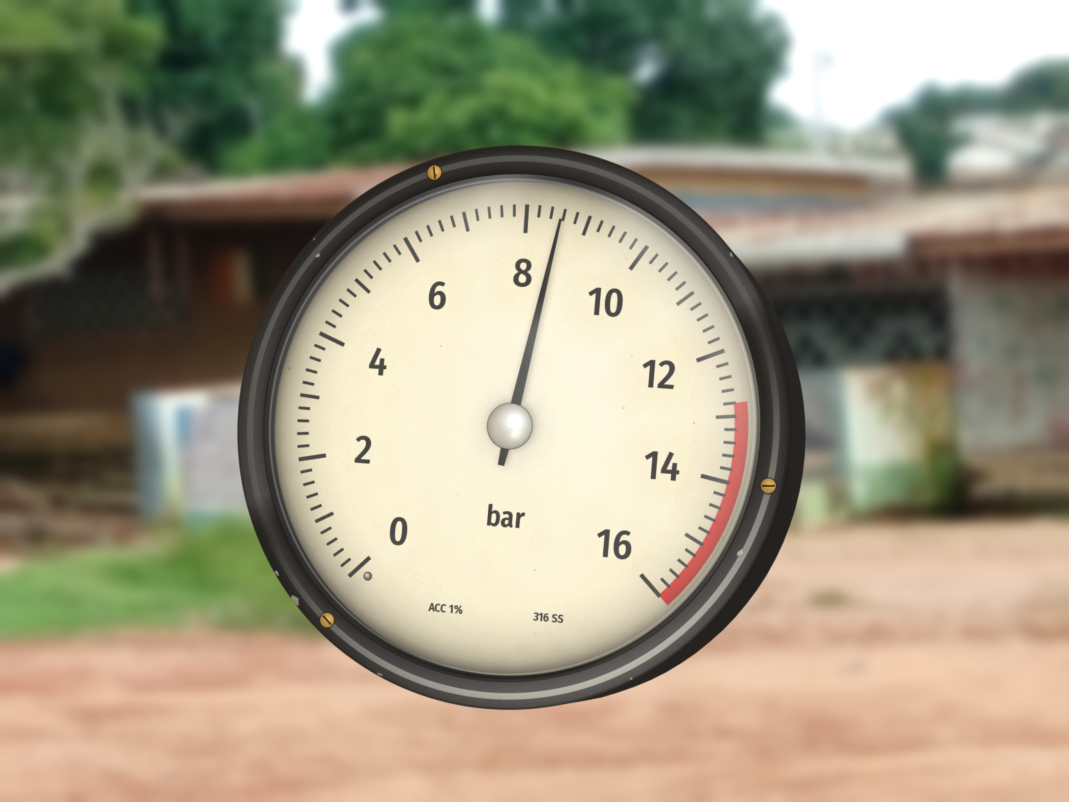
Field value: 8.6 bar
